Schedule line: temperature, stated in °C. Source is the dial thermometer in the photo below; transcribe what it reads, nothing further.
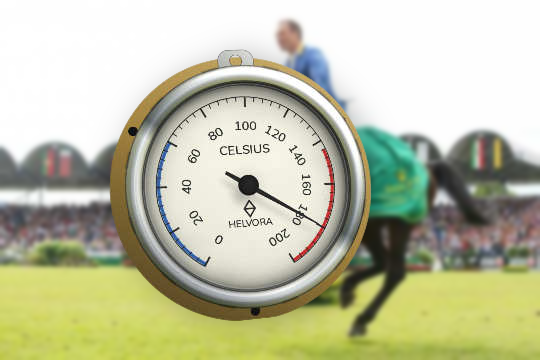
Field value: 180 °C
